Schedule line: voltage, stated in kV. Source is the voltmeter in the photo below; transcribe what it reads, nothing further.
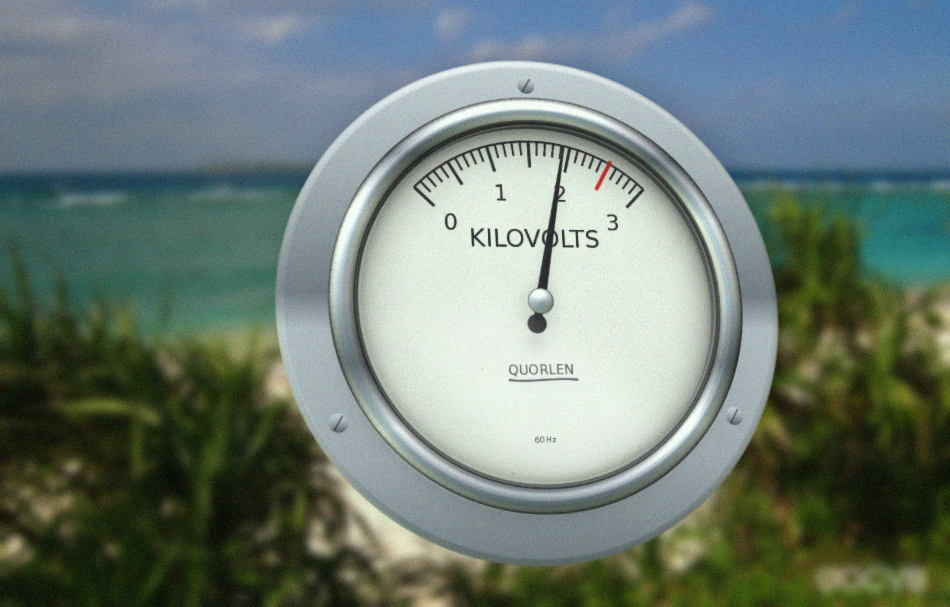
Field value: 1.9 kV
